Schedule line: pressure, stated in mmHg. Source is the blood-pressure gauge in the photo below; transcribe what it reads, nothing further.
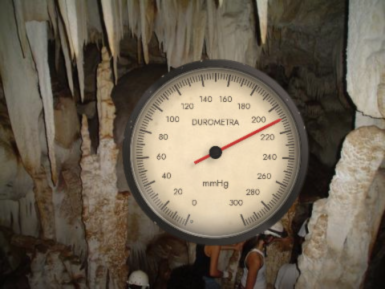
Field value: 210 mmHg
